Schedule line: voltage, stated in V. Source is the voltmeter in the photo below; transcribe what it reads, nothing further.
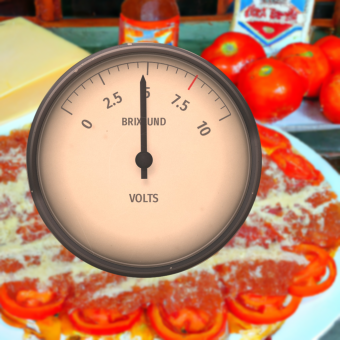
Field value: 4.75 V
